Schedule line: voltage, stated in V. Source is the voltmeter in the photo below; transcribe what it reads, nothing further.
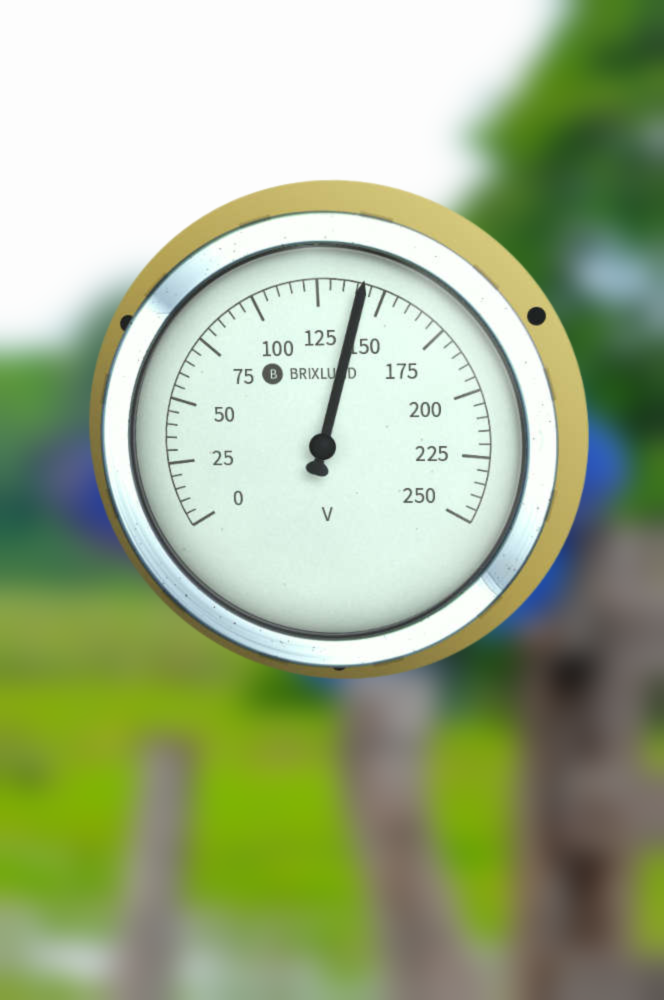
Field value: 142.5 V
